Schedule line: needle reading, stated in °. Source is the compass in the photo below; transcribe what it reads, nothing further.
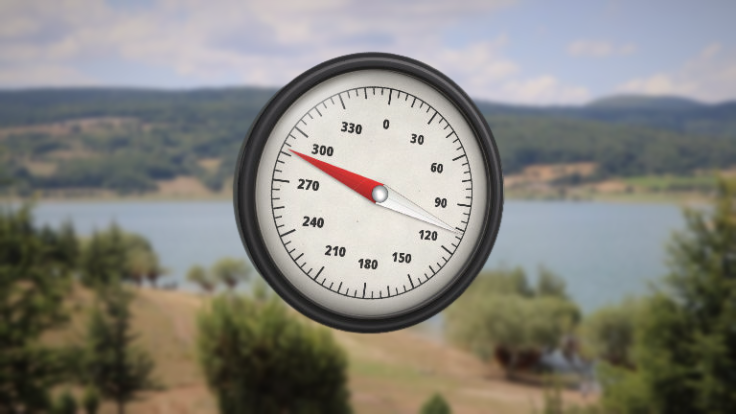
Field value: 287.5 °
